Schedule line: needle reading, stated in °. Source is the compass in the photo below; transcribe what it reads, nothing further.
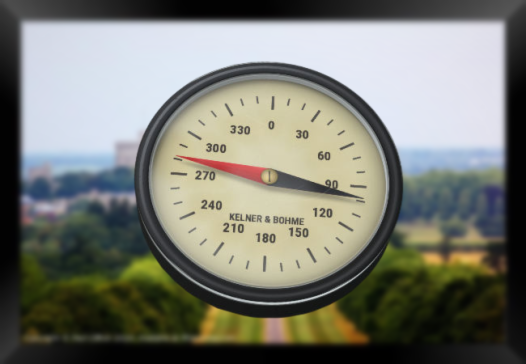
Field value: 280 °
